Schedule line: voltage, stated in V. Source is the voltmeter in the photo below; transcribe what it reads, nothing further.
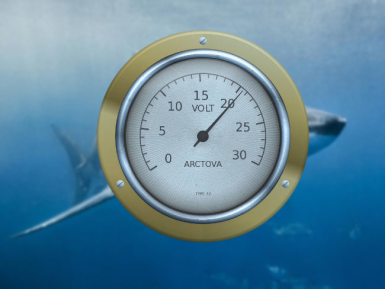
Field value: 20.5 V
